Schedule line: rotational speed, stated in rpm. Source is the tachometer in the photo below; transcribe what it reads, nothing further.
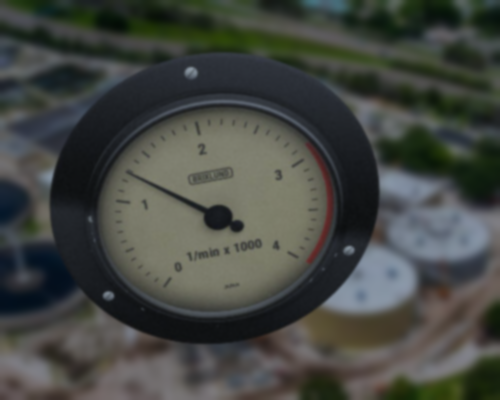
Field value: 1300 rpm
